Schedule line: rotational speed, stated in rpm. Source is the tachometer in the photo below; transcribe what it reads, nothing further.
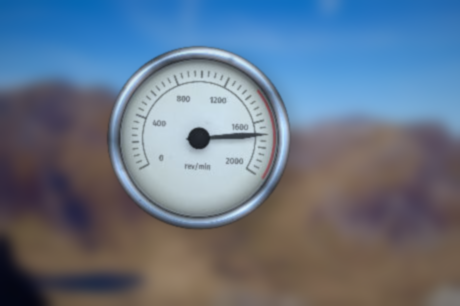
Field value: 1700 rpm
